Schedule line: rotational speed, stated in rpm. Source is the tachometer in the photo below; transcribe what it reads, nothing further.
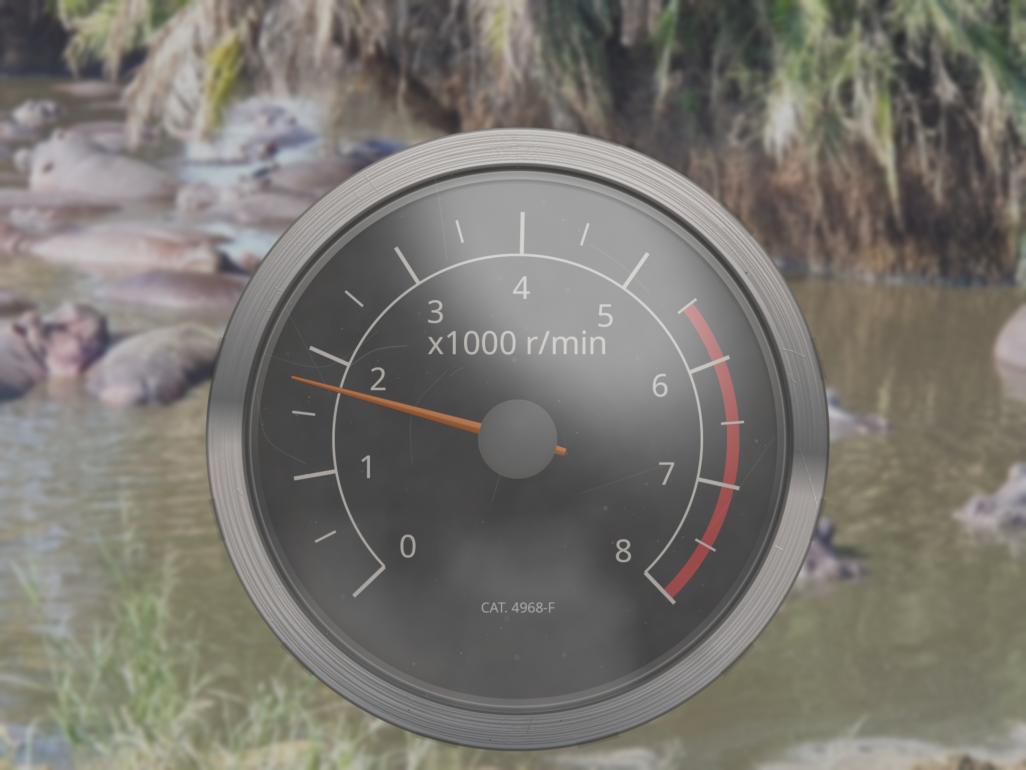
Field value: 1750 rpm
